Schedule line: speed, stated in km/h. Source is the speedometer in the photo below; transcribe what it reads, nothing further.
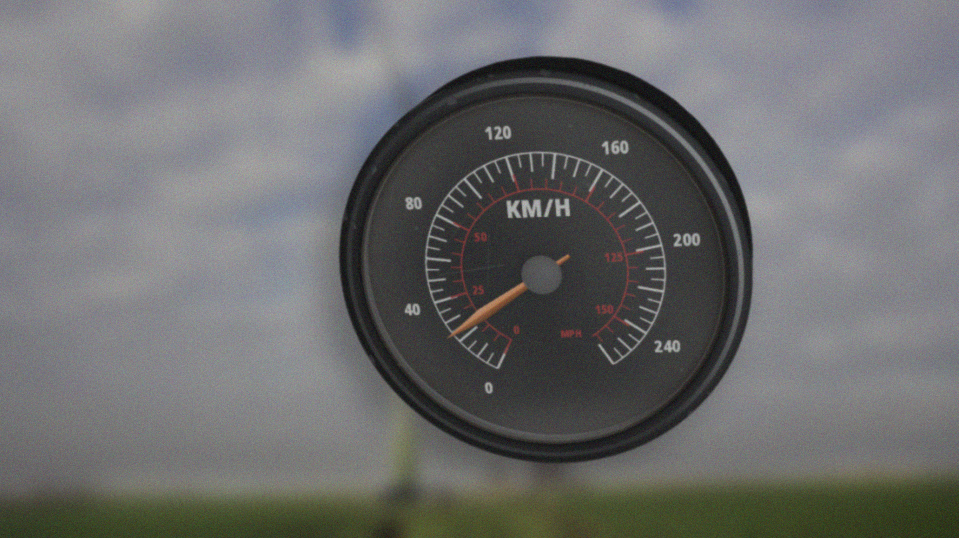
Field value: 25 km/h
